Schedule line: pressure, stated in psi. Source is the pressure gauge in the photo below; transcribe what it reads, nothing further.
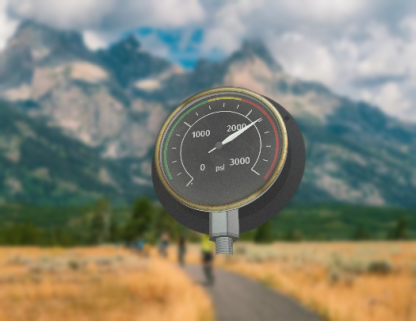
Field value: 2200 psi
